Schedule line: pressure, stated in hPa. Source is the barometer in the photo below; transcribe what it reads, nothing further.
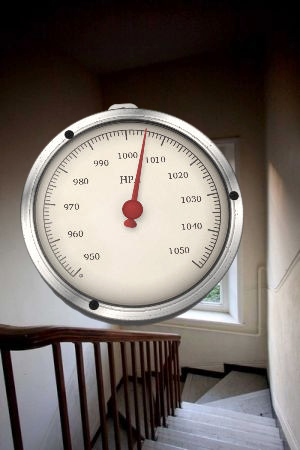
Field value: 1005 hPa
